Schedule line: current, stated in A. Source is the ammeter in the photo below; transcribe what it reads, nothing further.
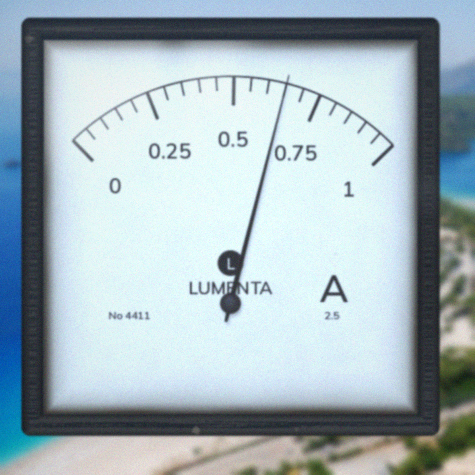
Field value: 0.65 A
